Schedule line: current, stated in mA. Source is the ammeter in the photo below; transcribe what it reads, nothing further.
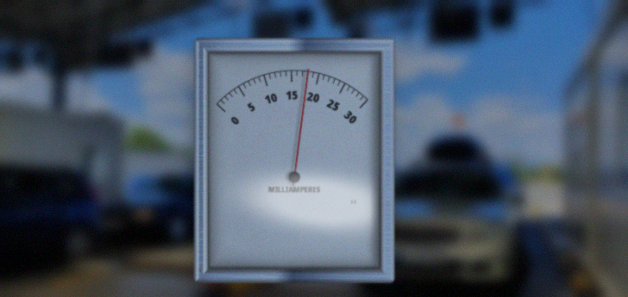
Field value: 18 mA
